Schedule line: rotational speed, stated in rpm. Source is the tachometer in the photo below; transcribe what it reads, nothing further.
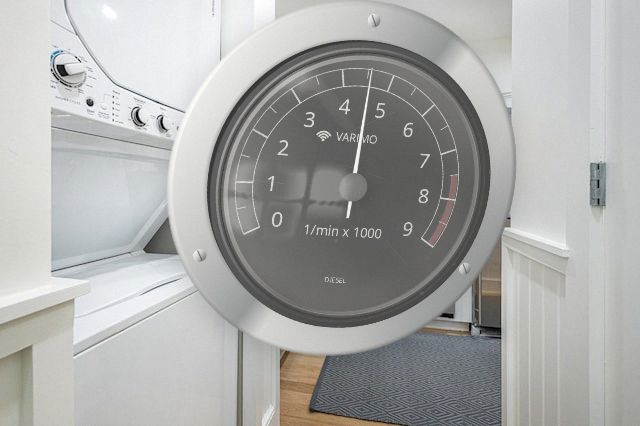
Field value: 4500 rpm
